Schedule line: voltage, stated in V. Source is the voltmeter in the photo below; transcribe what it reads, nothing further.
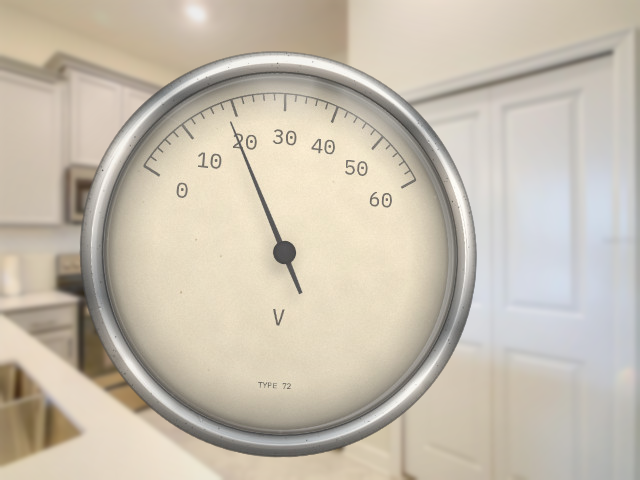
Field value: 18 V
